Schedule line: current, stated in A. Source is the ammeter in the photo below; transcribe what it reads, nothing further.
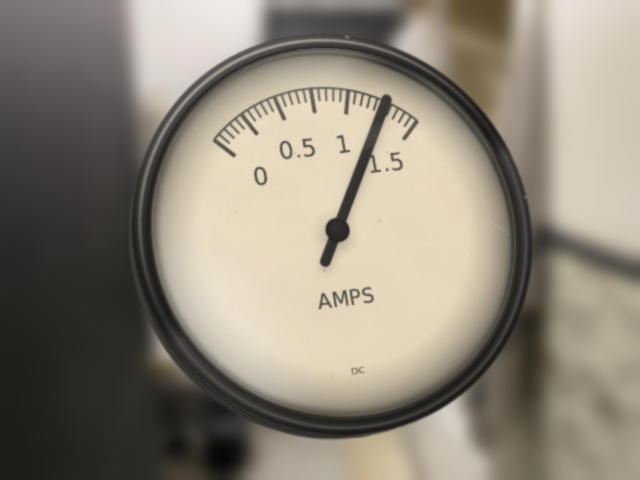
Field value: 1.25 A
